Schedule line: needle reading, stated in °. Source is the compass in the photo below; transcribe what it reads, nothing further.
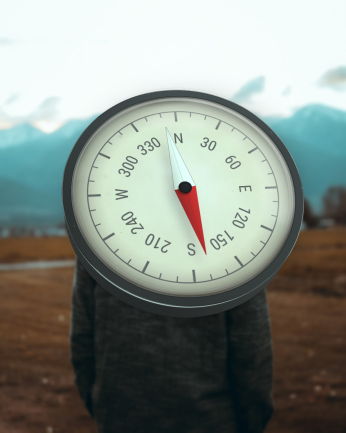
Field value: 170 °
